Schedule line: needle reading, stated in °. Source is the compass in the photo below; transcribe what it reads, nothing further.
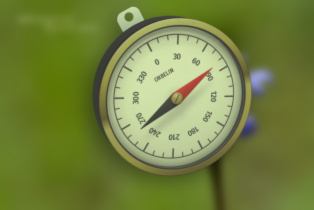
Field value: 80 °
